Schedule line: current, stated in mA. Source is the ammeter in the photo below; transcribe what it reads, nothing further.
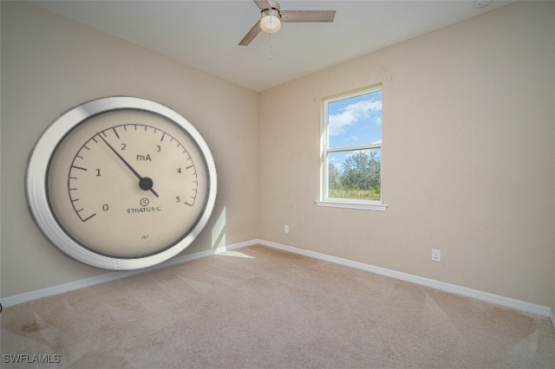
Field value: 1.7 mA
